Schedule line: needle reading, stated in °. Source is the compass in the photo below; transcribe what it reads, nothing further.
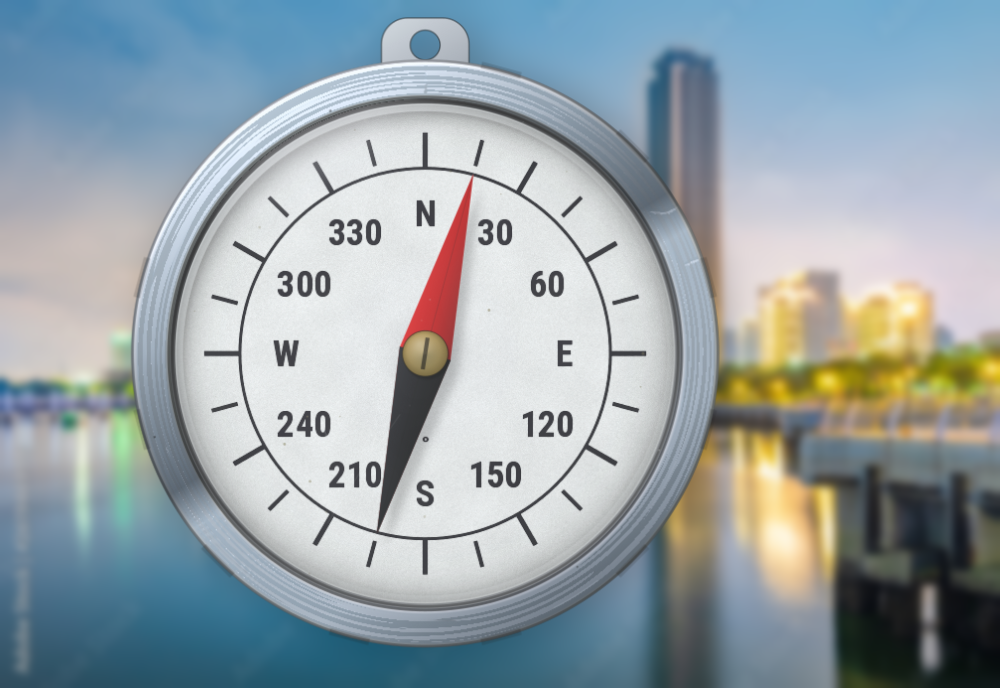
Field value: 15 °
